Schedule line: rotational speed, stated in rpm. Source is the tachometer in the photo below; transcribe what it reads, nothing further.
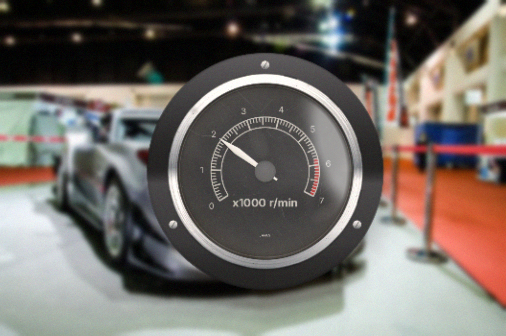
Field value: 2000 rpm
